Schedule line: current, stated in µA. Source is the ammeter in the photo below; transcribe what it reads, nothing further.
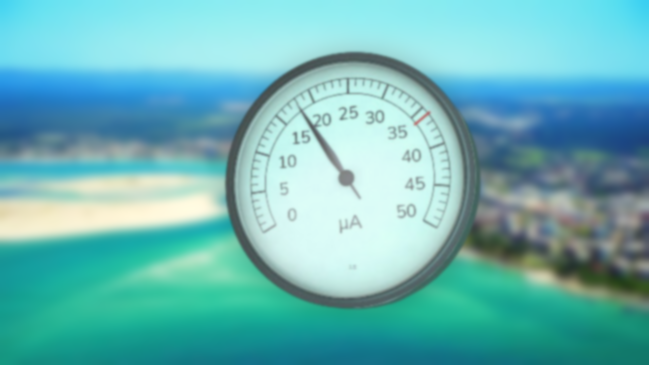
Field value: 18 µA
